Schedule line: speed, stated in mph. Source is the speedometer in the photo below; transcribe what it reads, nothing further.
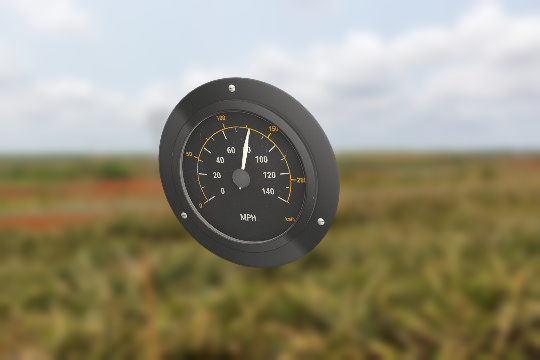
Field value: 80 mph
